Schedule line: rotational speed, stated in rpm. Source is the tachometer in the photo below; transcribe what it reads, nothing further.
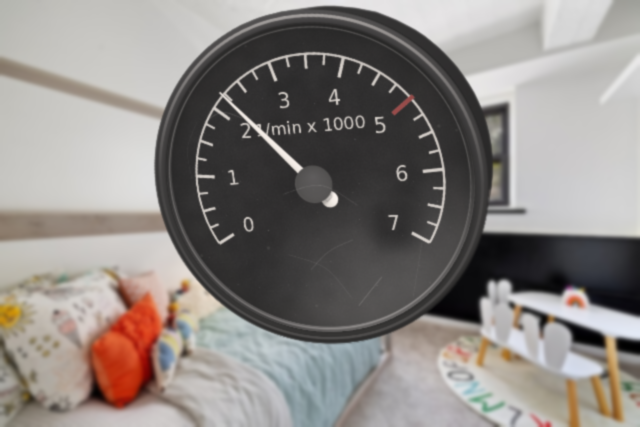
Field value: 2250 rpm
